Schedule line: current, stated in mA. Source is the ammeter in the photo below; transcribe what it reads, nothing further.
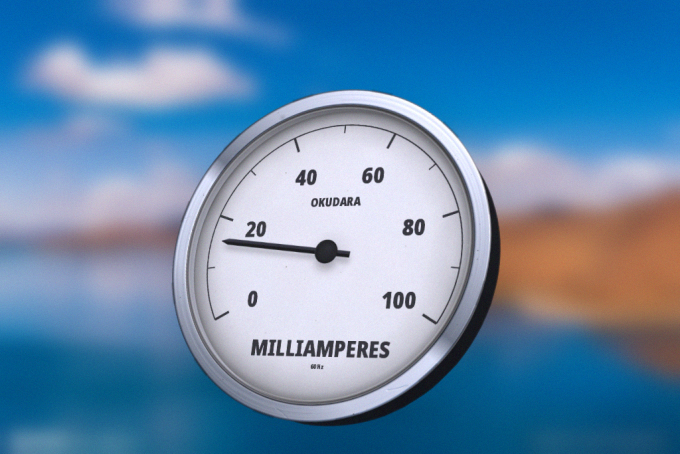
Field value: 15 mA
